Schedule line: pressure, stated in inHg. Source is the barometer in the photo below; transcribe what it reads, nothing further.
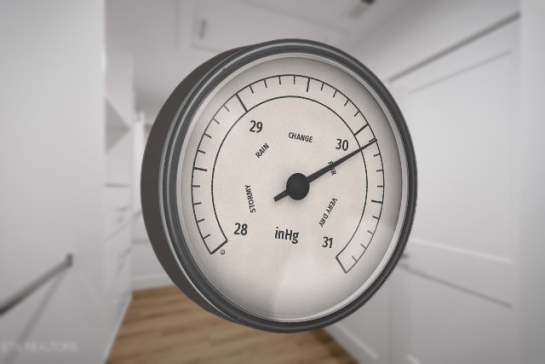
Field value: 30.1 inHg
